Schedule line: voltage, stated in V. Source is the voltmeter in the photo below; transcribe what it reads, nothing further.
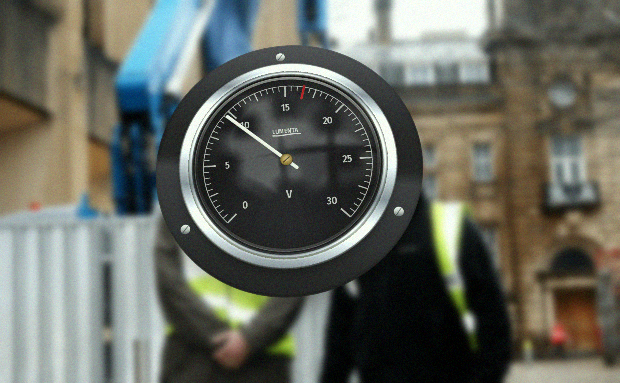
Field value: 9.5 V
